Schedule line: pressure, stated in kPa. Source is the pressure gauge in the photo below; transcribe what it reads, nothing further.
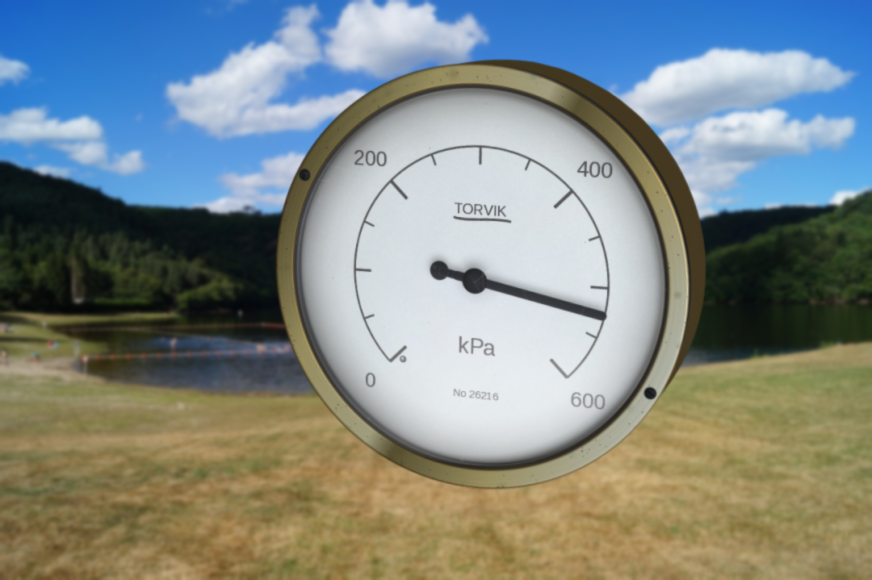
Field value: 525 kPa
